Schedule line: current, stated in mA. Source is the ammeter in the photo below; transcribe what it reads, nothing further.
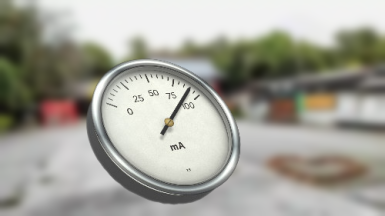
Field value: 90 mA
